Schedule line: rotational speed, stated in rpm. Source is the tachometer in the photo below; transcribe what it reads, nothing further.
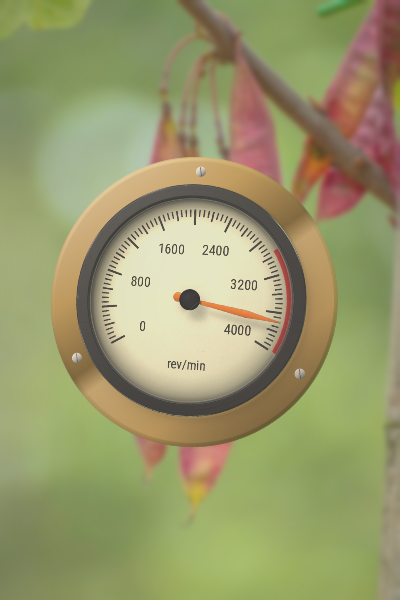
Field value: 3700 rpm
